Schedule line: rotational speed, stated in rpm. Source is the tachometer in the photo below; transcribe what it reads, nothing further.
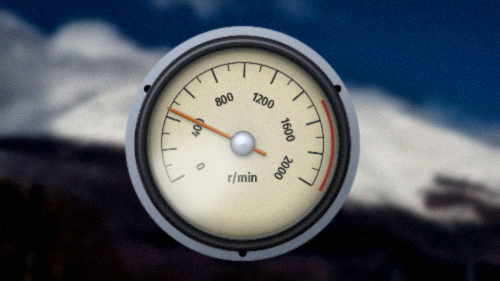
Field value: 450 rpm
